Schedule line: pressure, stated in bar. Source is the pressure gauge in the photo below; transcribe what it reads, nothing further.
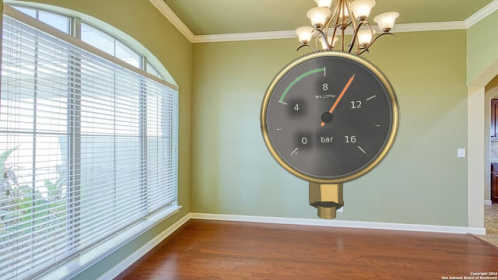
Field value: 10 bar
